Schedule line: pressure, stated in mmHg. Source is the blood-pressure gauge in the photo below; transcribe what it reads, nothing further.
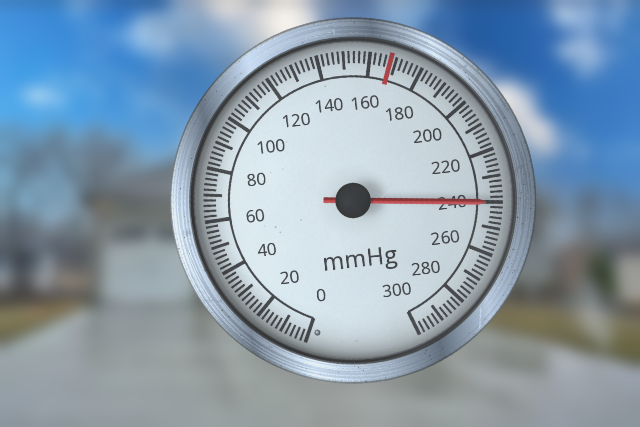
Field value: 240 mmHg
